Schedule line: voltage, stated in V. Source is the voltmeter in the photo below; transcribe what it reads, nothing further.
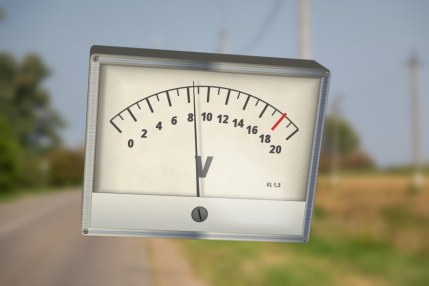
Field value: 8.5 V
